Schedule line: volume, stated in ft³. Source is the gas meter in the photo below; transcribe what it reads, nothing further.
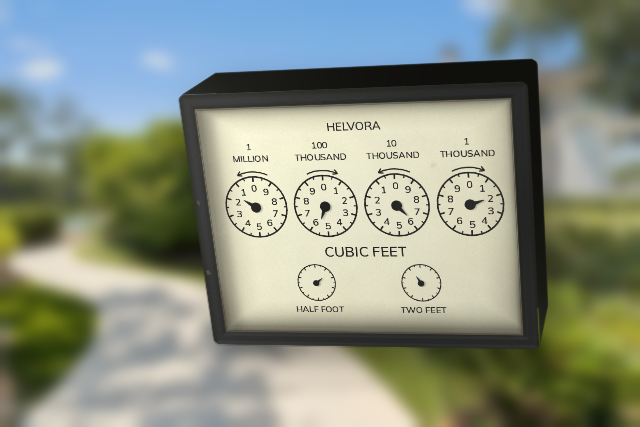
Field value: 156200 ft³
